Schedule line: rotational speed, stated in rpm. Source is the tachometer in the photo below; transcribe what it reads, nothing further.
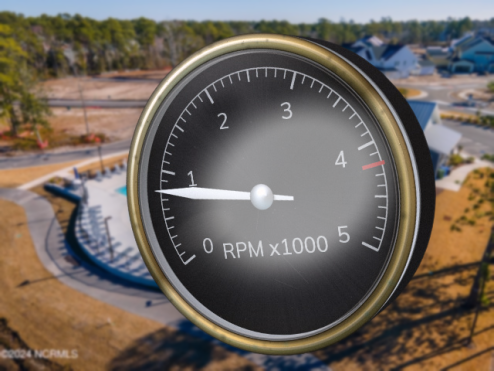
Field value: 800 rpm
